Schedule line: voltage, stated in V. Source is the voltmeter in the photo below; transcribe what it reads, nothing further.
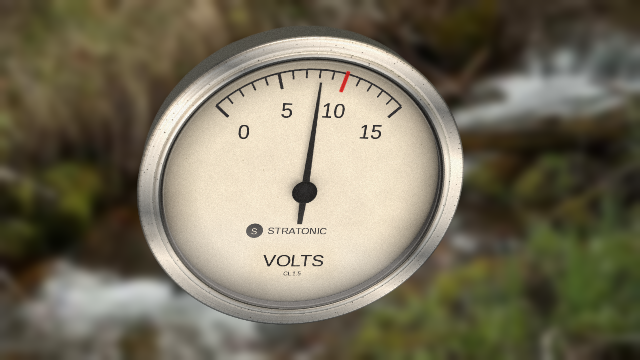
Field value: 8 V
